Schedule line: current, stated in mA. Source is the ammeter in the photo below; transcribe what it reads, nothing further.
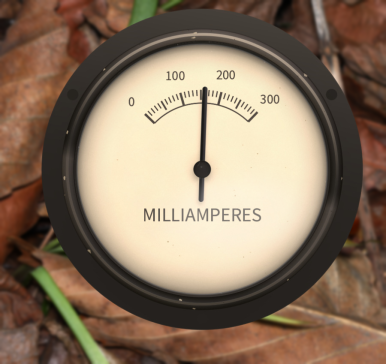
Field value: 160 mA
